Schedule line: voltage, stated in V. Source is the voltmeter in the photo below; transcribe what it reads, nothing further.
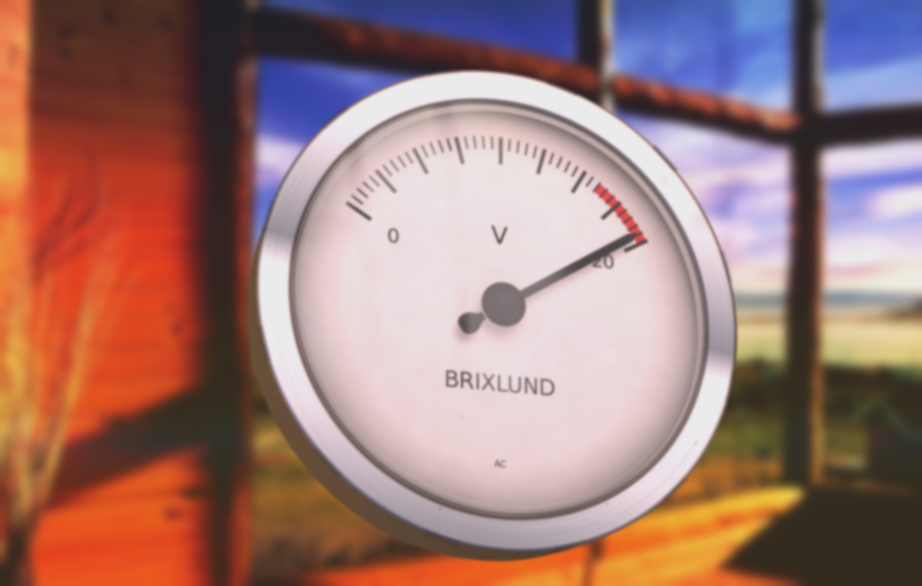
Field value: 19.5 V
